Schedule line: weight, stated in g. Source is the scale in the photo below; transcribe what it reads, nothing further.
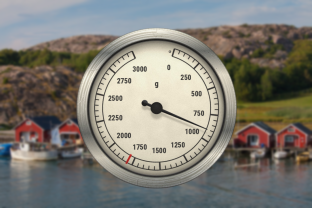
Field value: 900 g
